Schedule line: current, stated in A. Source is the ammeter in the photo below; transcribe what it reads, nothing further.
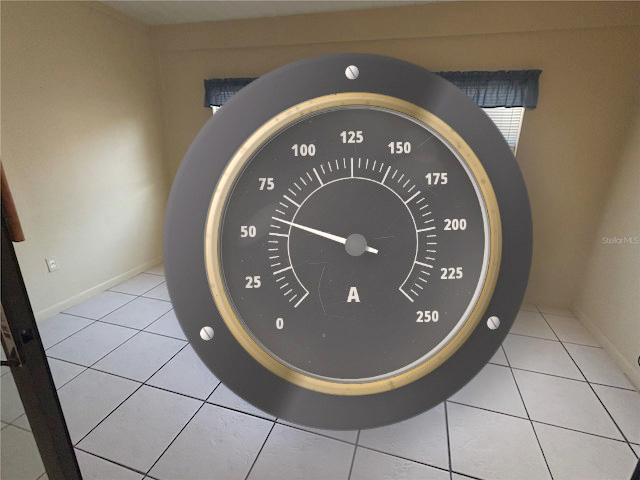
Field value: 60 A
